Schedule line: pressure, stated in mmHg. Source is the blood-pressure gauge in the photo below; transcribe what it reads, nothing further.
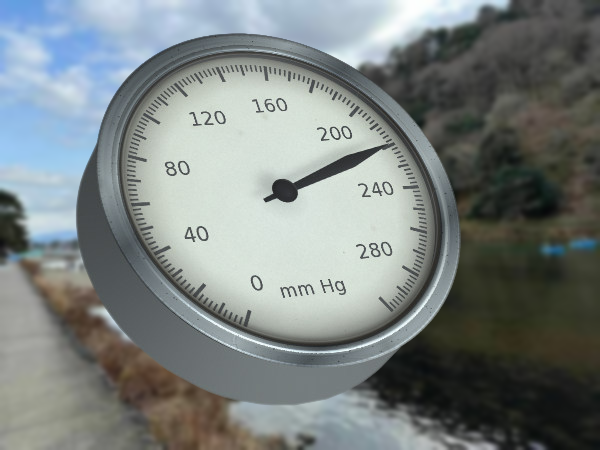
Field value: 220 mmHg
